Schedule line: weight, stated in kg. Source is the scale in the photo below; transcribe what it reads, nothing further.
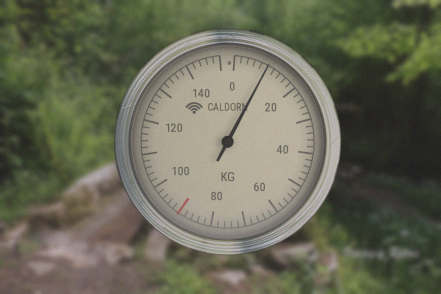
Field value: 10 kg
